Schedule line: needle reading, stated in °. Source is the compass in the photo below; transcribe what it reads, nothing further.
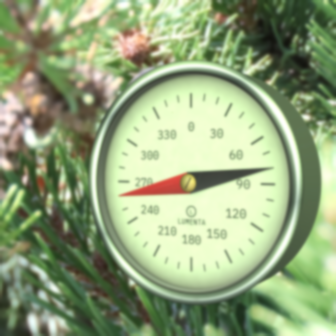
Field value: 260 °
